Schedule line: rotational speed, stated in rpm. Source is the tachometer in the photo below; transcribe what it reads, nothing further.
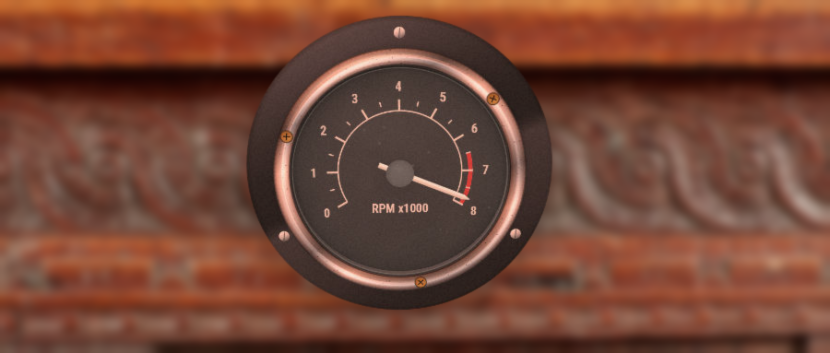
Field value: 7750 rpm
